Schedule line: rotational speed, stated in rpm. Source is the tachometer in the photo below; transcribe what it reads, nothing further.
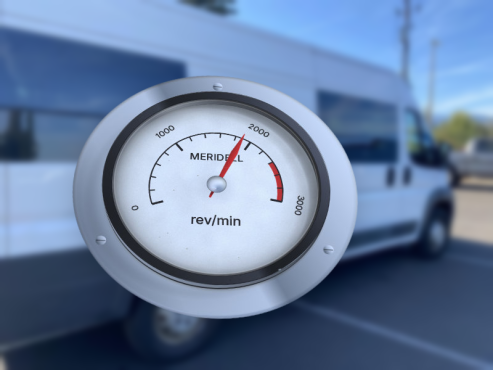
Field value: 1900 rpm
